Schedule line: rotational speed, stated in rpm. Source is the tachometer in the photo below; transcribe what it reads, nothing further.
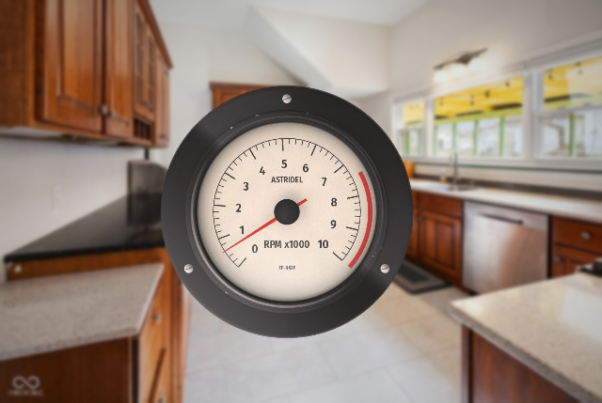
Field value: 600 rpm
